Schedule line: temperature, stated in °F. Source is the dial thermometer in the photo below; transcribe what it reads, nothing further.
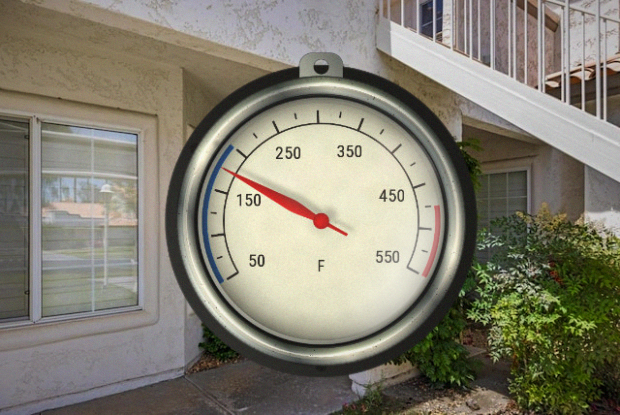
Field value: 175 °F
